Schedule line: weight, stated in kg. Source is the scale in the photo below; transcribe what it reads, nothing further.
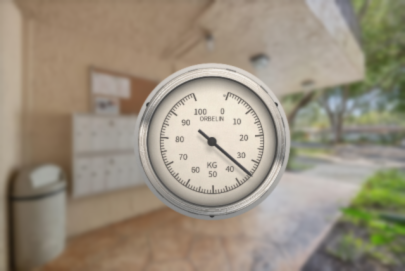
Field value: 35 kg
